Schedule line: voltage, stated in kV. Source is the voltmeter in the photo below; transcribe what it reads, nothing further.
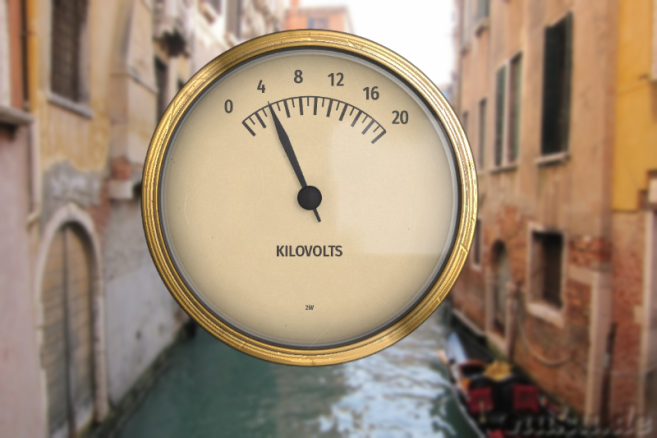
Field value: 4 kV
